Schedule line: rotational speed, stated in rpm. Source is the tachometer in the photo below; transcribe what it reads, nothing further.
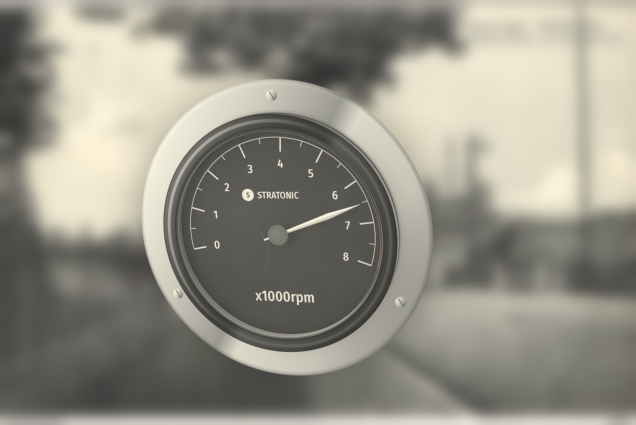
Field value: 6500 rpm
